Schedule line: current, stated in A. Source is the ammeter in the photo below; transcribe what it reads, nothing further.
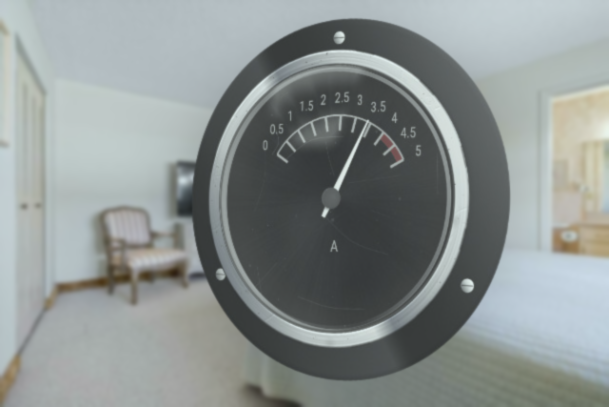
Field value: 3.5 A
